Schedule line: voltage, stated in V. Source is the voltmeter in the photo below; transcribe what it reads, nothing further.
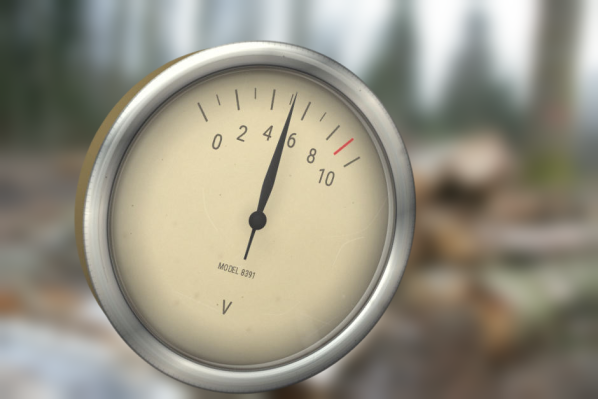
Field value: 5 V
